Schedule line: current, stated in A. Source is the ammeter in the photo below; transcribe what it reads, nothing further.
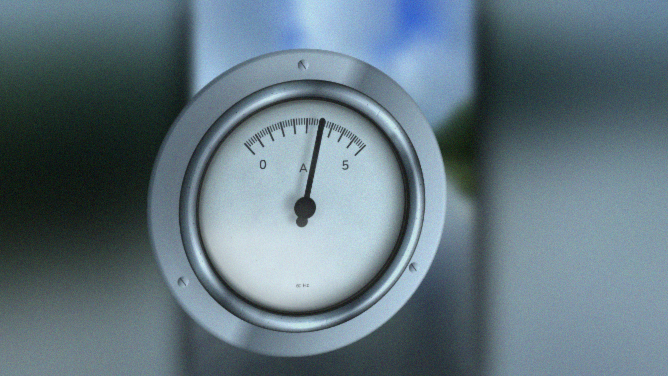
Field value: 3 A
